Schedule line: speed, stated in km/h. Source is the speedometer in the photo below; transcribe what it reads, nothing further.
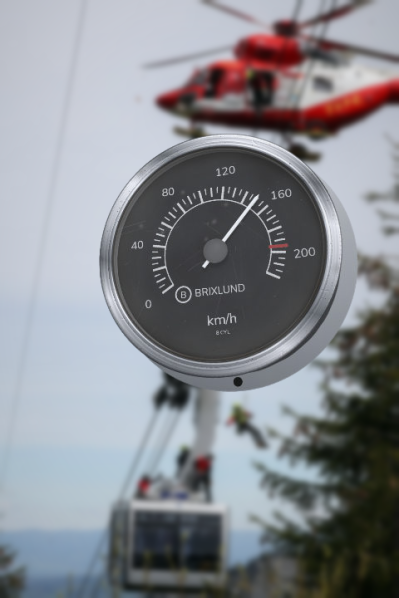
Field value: 150 km/h
